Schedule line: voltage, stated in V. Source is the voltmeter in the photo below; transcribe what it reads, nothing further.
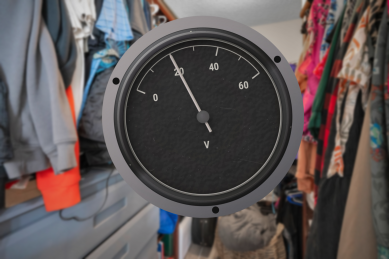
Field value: 20 V
